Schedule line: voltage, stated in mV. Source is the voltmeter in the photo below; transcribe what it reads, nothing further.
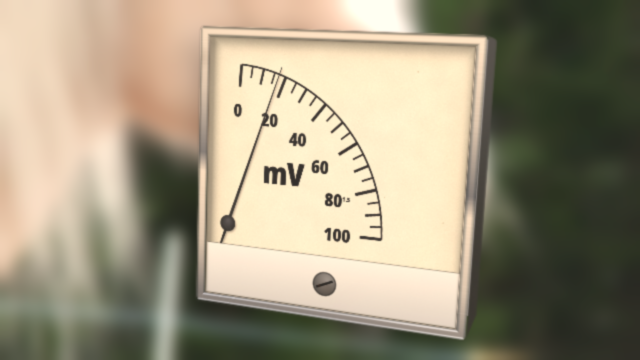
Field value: 17.5 mV
